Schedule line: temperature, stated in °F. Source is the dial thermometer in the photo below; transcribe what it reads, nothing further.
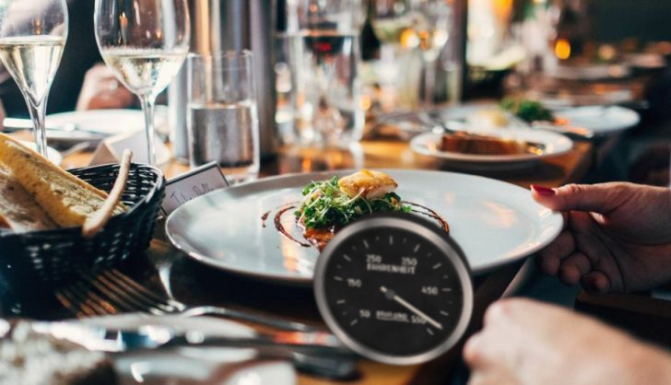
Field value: 525 °F
